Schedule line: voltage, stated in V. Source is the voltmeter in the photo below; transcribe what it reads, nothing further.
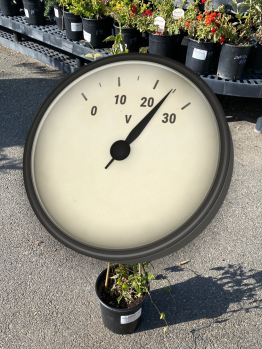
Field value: 25 V
